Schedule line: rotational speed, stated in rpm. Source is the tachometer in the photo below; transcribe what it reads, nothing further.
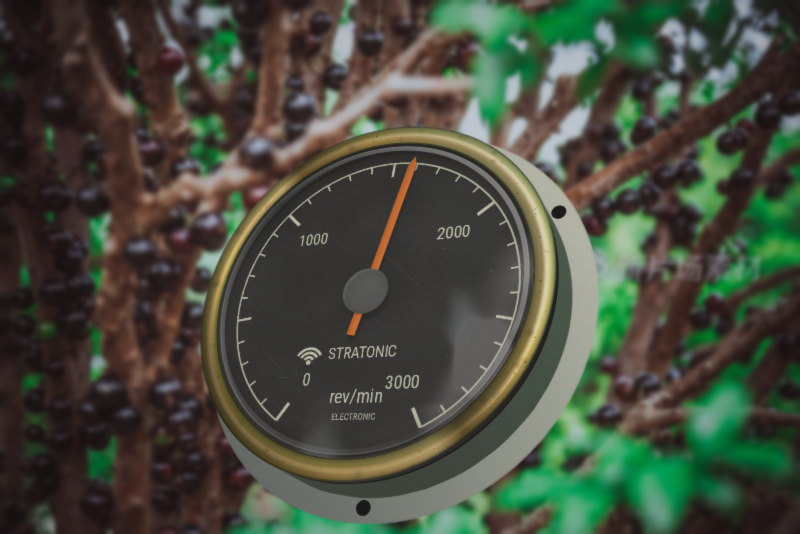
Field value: 1600 rpm
